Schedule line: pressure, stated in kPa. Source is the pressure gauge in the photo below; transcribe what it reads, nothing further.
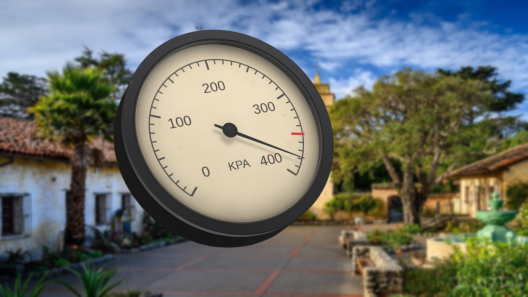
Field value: 380 kPa
